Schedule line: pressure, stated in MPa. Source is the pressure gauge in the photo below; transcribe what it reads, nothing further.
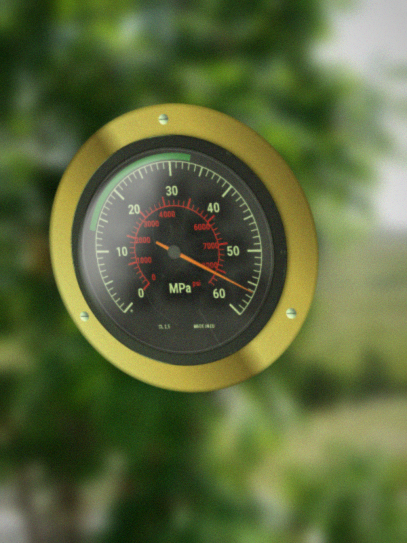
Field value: 56 MPa
